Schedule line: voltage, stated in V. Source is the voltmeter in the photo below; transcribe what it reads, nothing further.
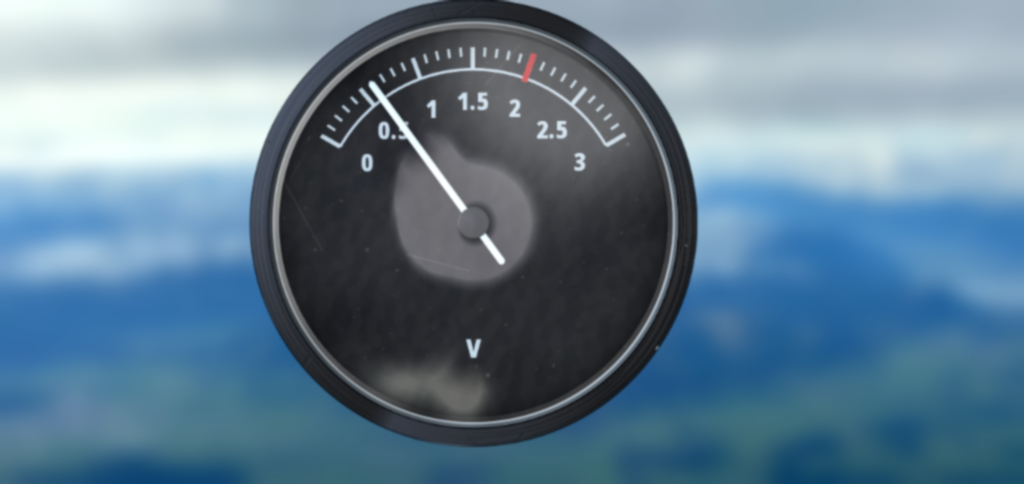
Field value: 0.6 V
